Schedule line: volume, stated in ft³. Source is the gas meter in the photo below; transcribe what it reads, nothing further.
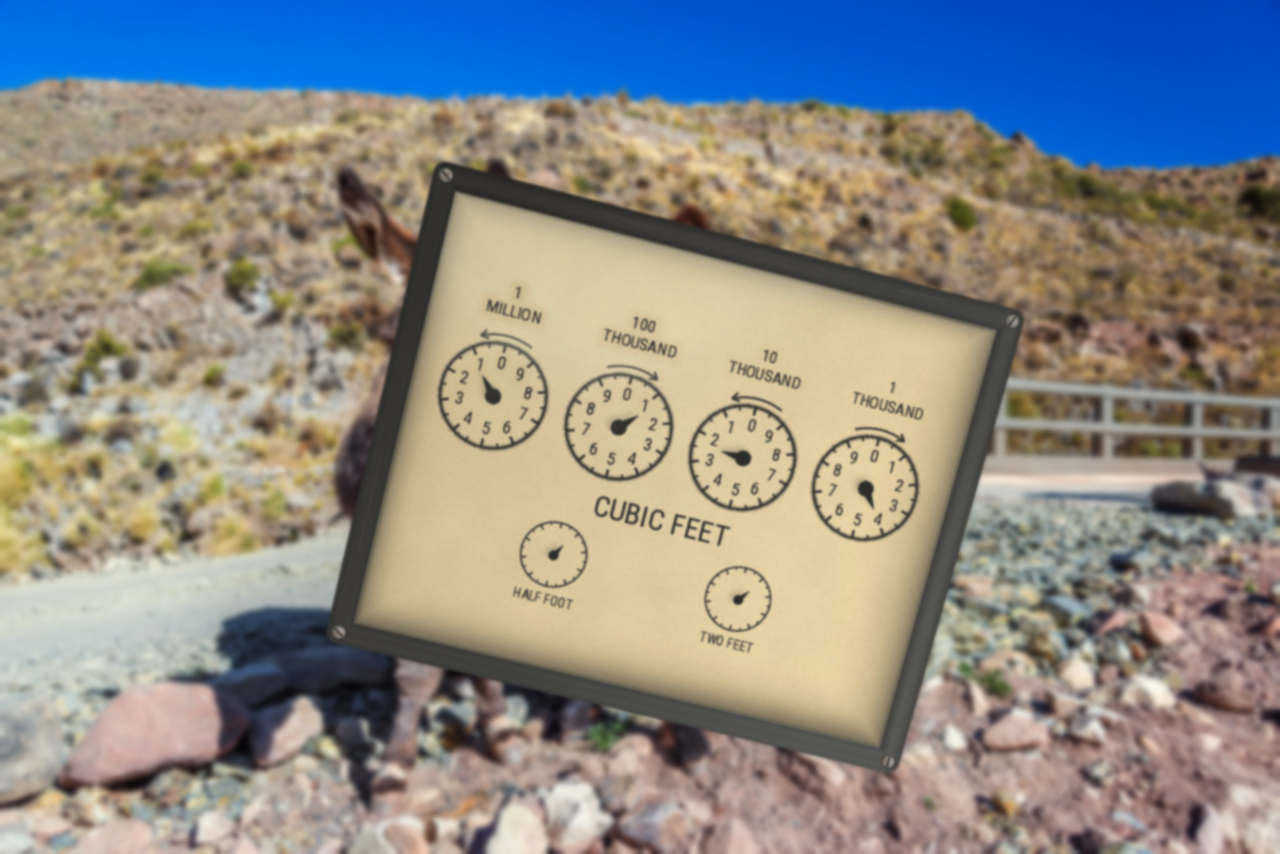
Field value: 112400 ft³
